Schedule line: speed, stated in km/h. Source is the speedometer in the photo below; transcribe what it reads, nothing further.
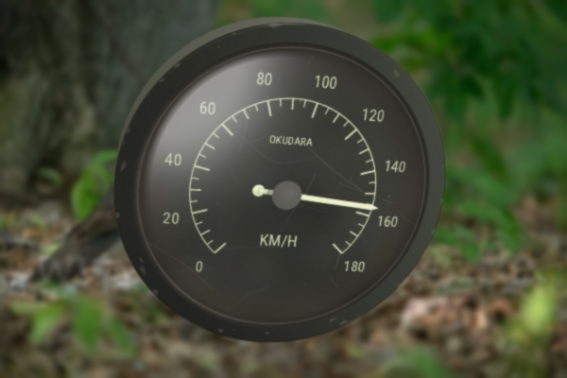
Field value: 155 km/h
